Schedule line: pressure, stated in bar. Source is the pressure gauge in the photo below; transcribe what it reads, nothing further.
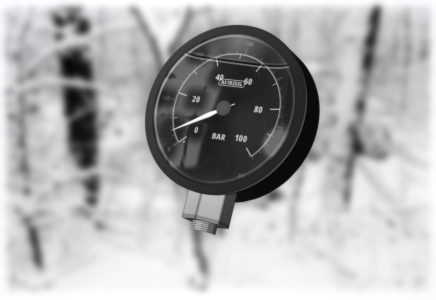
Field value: 5 bar
